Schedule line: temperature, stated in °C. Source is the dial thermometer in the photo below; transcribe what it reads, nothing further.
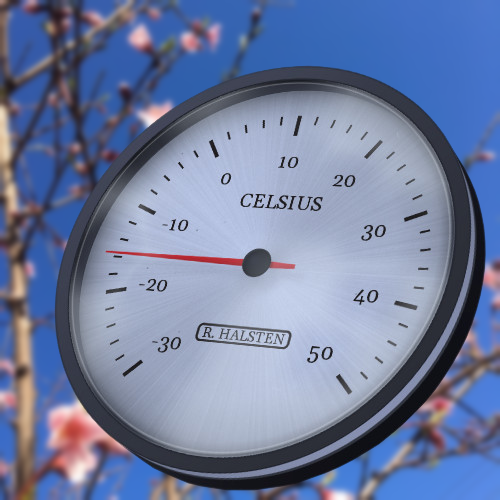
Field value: -16 °C
